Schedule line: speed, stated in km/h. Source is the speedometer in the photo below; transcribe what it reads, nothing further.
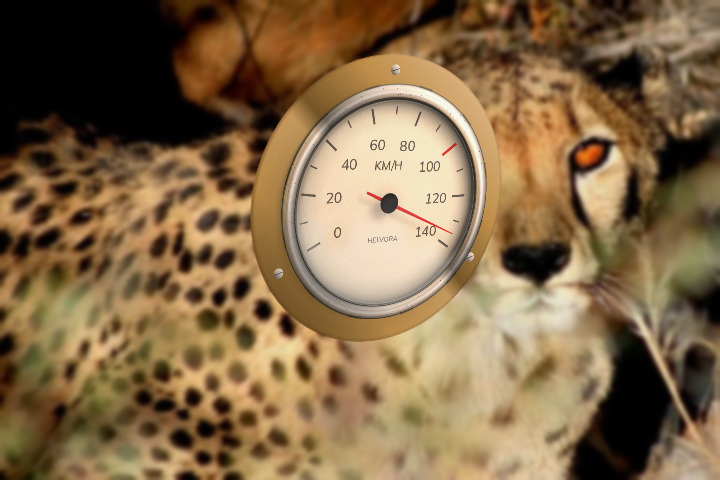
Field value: 135 km/h
